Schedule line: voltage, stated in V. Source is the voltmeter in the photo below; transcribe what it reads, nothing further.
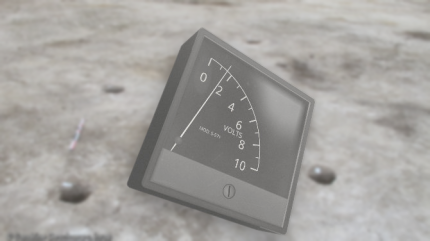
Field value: 1.5 V
